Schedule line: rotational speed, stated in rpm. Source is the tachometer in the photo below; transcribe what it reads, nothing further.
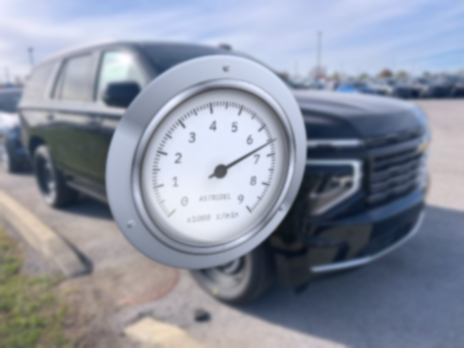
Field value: 6500 rpm
